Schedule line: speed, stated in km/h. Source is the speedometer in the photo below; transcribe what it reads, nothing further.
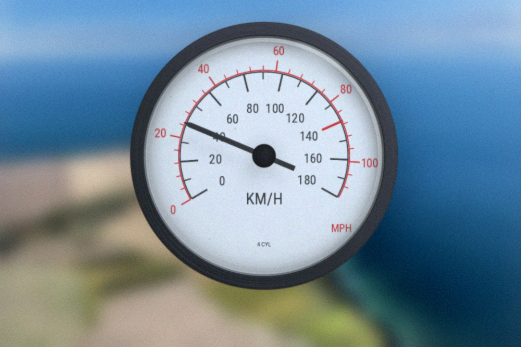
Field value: 40 km/h
